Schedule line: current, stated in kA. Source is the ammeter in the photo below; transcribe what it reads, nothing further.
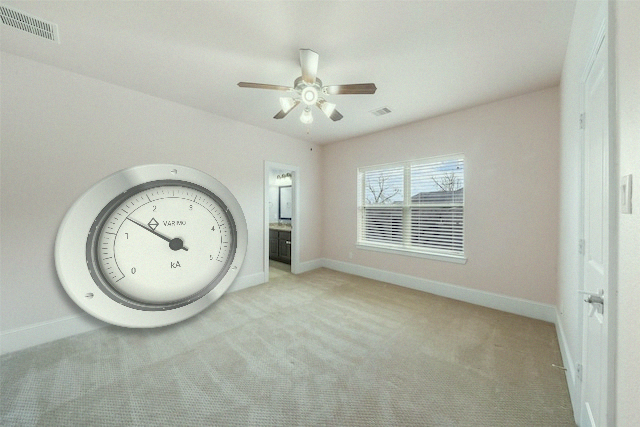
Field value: 1.4 kA
